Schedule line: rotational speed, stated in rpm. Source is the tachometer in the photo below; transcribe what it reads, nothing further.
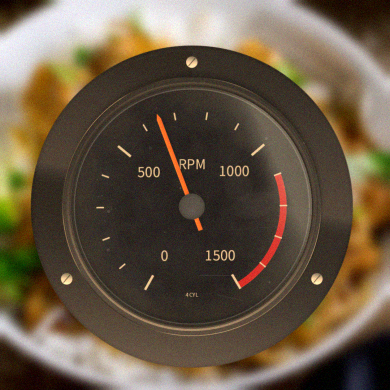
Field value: 650 rpm
